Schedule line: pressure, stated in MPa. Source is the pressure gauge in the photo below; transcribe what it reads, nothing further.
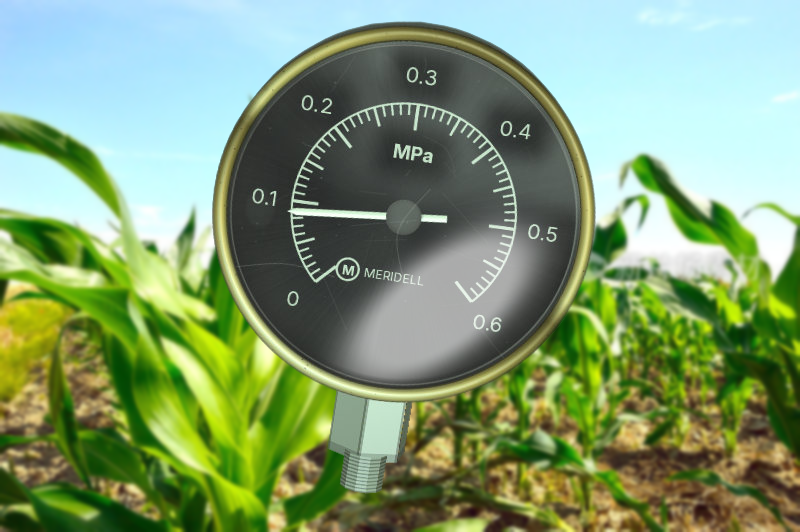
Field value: 0.09 MPa
